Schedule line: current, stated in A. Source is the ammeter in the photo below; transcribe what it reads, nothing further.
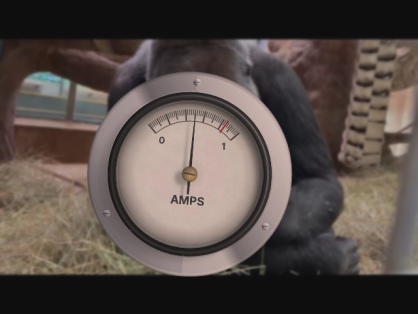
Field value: 0.5 A
